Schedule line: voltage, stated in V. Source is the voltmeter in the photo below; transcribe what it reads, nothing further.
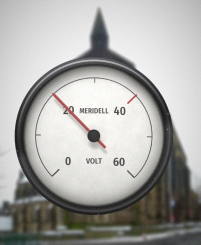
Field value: 20 V
